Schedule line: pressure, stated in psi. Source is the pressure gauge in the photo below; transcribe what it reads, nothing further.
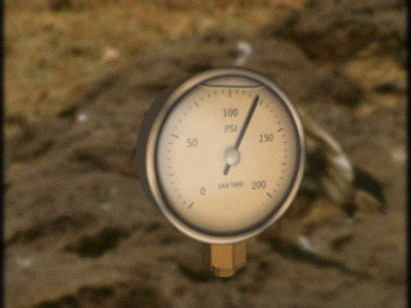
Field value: 120 psi
